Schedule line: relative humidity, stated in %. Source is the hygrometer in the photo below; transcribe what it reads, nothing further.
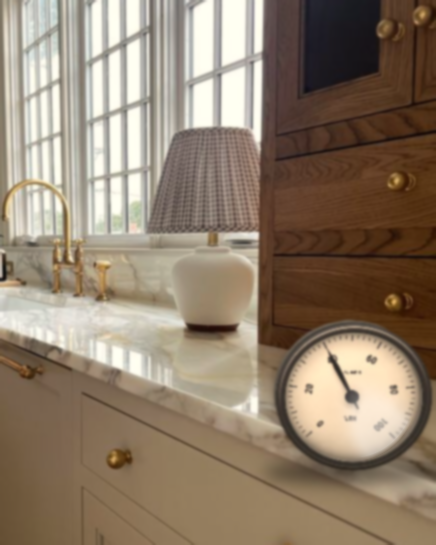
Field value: 40 %
